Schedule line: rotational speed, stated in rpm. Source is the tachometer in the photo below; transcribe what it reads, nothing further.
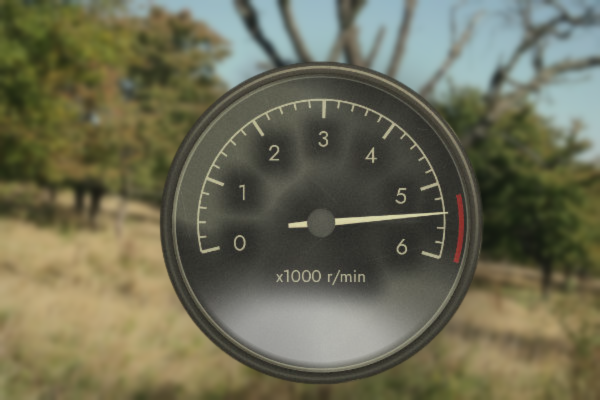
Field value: 5400 rpm
